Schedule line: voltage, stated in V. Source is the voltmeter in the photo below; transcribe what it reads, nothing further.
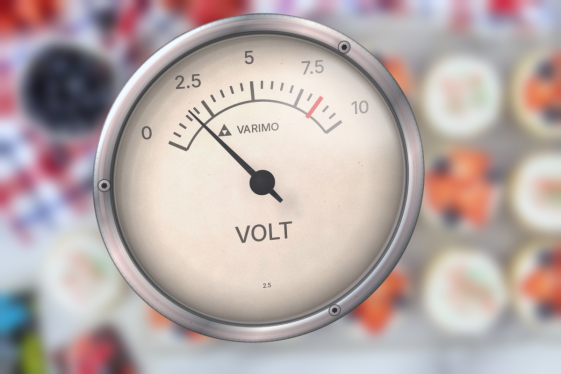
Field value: 1.75 V
